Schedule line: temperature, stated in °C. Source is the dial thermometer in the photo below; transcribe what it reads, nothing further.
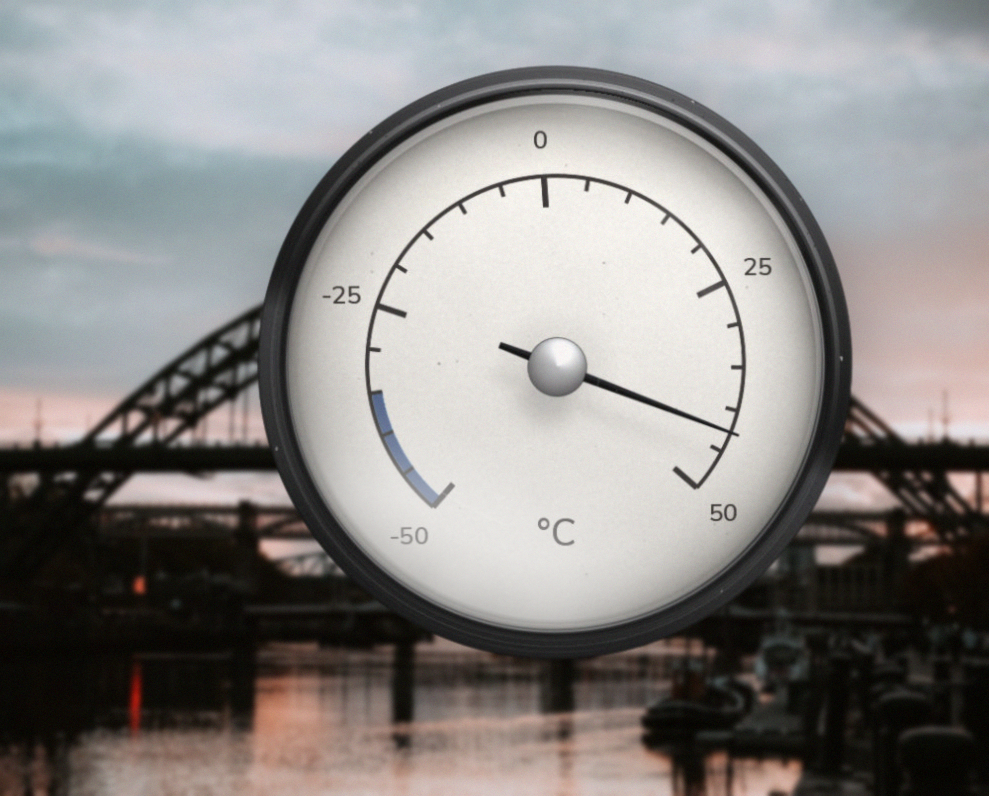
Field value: 42.5 °C
